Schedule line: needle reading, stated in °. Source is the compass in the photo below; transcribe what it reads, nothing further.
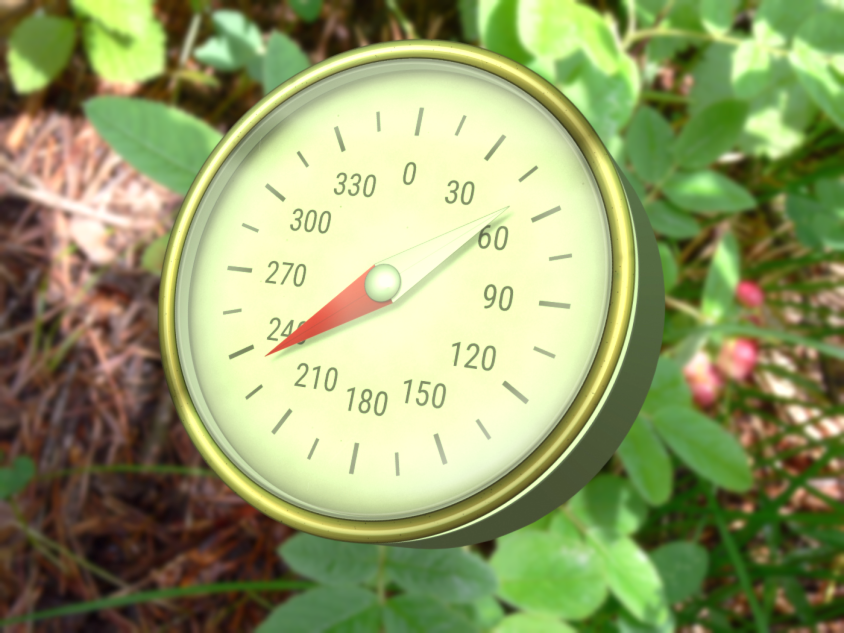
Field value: 232.5 °
